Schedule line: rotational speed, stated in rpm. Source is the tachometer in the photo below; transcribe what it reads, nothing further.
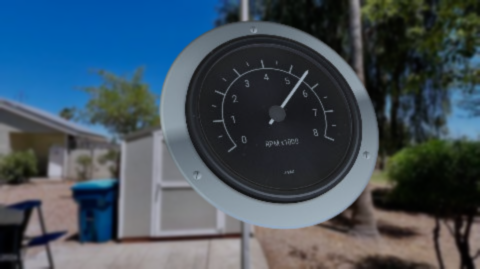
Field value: 5500 rpm
